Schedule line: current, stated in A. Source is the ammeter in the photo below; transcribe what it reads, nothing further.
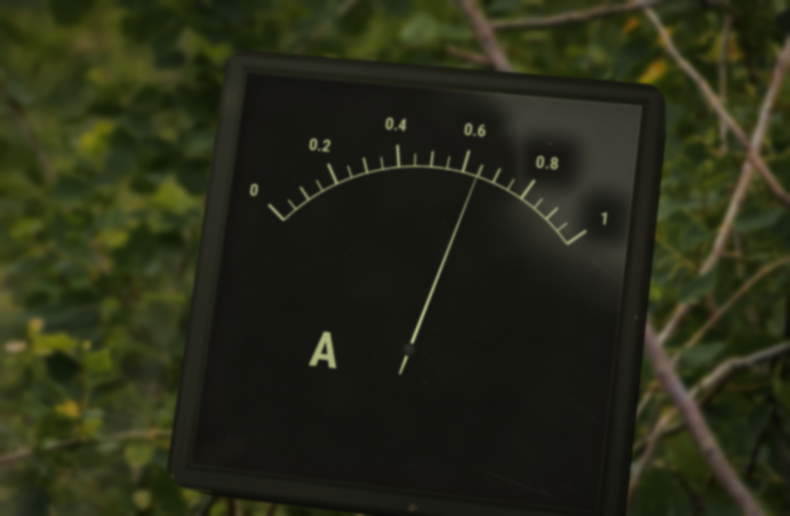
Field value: 0.65 A
